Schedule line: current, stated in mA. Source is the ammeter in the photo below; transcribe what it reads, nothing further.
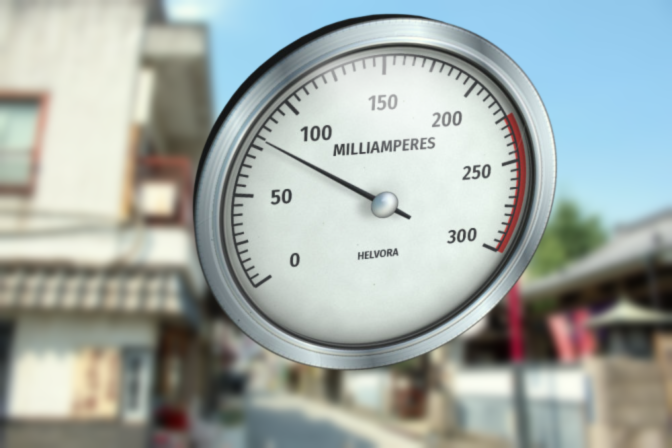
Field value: 80 mA
